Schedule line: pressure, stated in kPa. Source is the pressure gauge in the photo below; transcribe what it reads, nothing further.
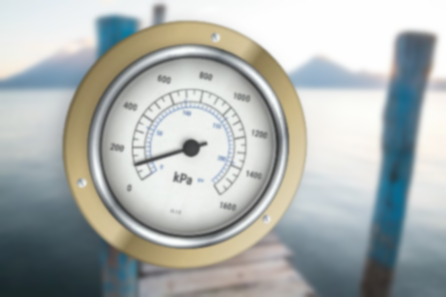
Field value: 100 kPa
